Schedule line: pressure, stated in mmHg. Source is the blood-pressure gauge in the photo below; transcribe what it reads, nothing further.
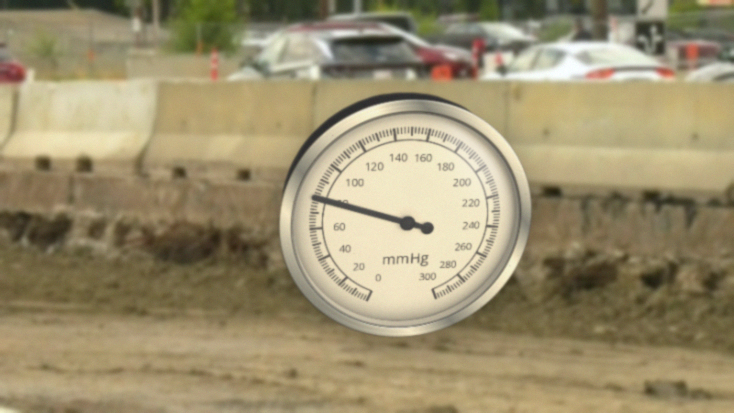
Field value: 80 mmHg
